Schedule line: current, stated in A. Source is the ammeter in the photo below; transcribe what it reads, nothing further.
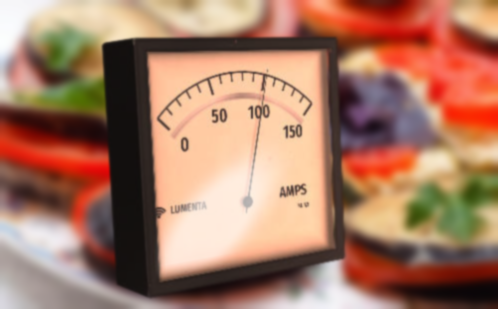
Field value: 100 A
